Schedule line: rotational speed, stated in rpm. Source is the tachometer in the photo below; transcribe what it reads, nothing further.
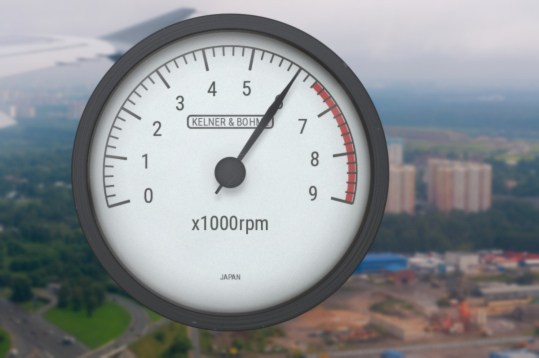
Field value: 6000 rpm
